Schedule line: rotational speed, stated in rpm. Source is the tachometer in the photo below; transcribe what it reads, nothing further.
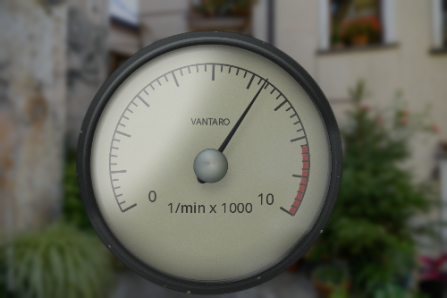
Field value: 6300 rpm
